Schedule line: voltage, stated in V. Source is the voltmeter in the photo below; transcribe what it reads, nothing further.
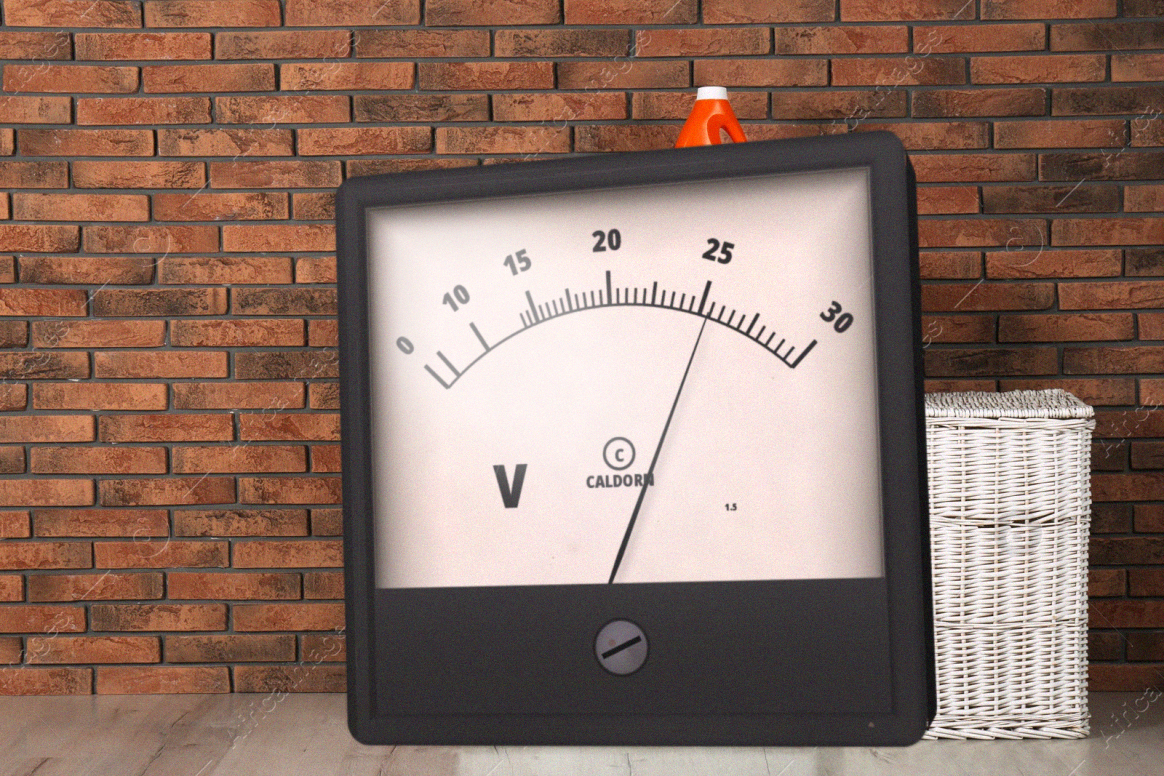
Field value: 25.5 V
